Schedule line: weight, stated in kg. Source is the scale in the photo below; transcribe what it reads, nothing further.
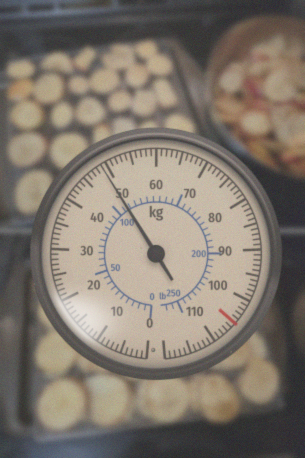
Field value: 49 kg
